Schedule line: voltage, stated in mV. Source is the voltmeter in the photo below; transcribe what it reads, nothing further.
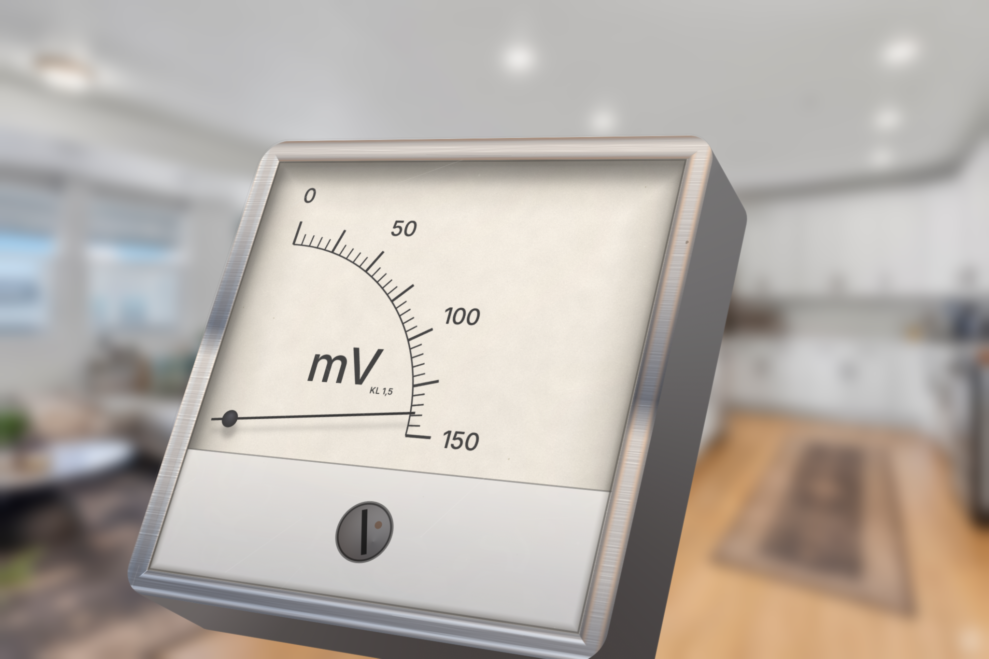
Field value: 140 mV
